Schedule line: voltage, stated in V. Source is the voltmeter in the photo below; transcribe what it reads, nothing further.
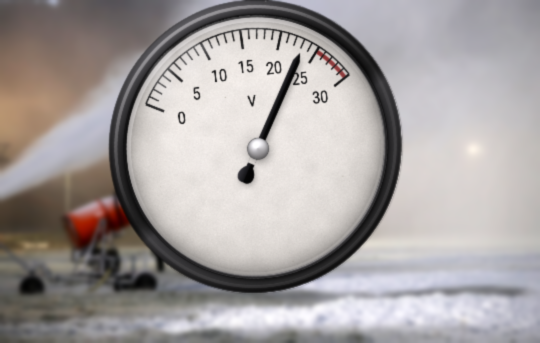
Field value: 23 V
